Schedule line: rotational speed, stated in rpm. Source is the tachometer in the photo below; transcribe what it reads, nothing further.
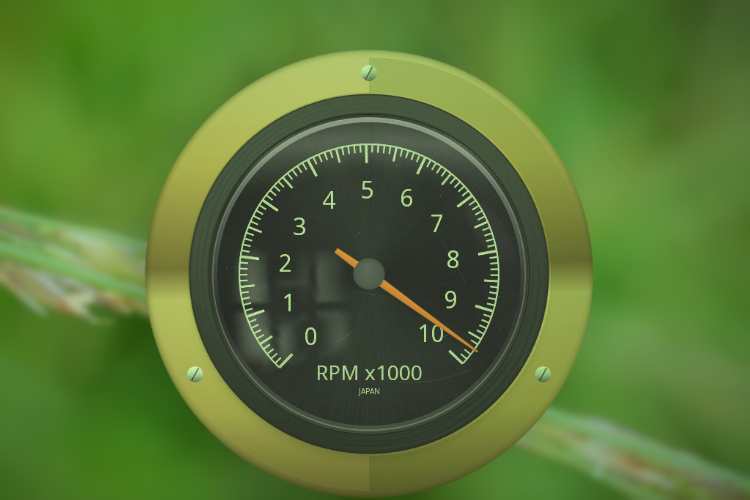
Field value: 9700 rpm
